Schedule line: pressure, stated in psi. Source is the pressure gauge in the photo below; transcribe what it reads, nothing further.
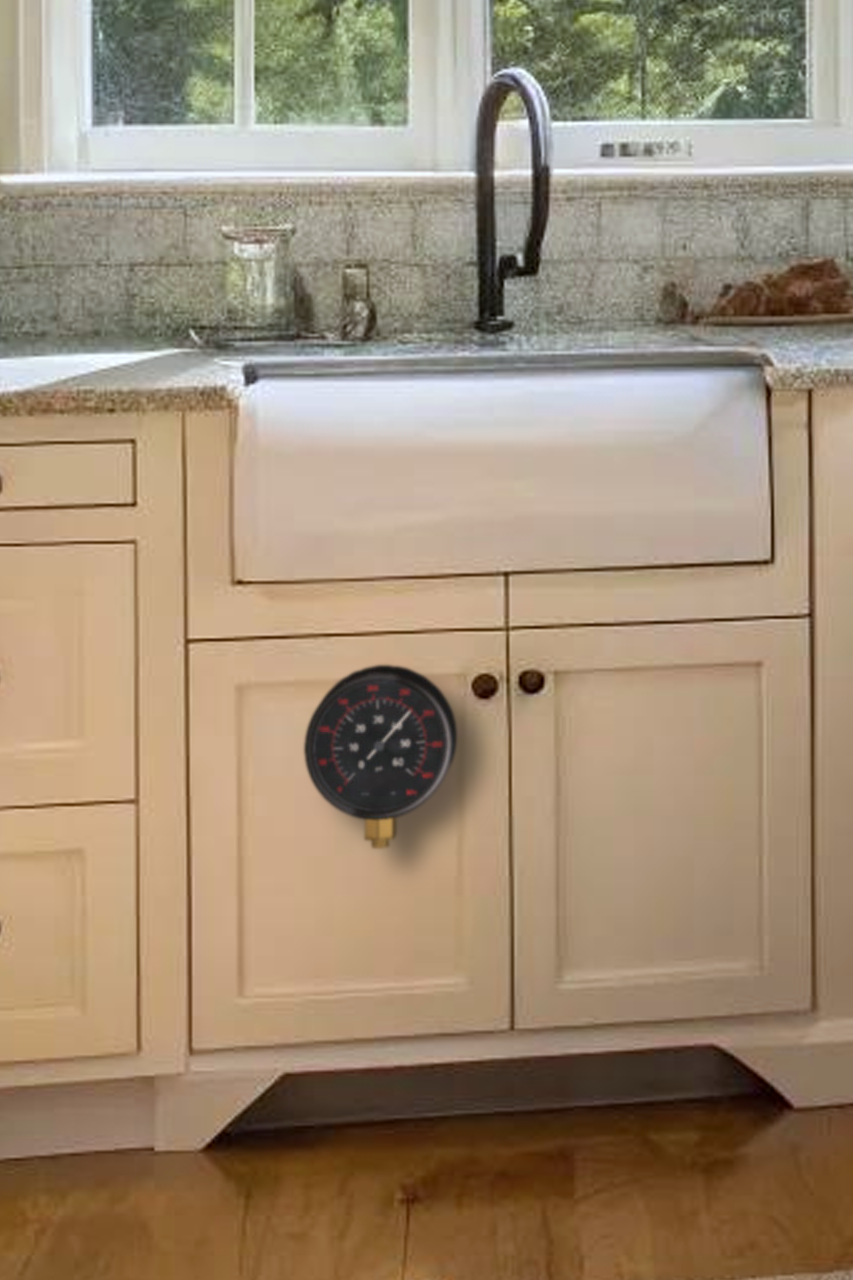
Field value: 40 psi
